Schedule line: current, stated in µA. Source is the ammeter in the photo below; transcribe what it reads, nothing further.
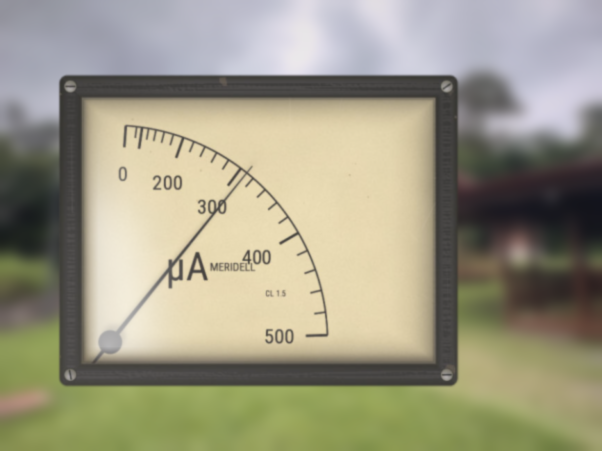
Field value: 310 µA
